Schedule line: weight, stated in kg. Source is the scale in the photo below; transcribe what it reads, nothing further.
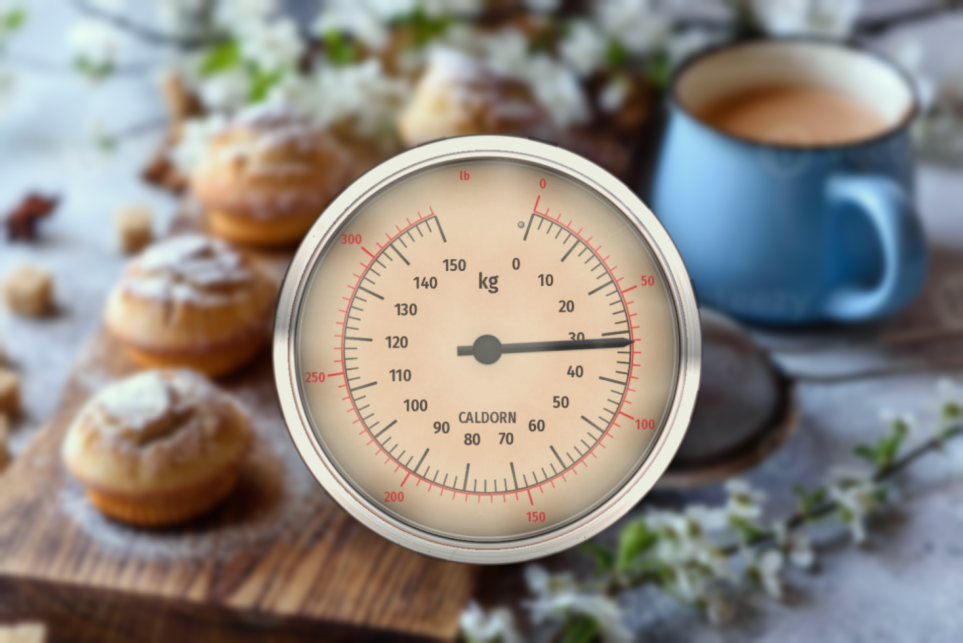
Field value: 32 kg
